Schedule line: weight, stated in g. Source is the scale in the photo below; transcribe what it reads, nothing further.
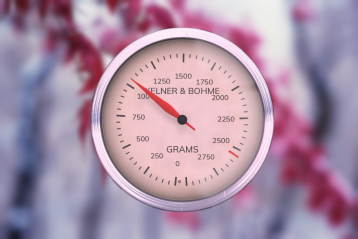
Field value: 1050 g
